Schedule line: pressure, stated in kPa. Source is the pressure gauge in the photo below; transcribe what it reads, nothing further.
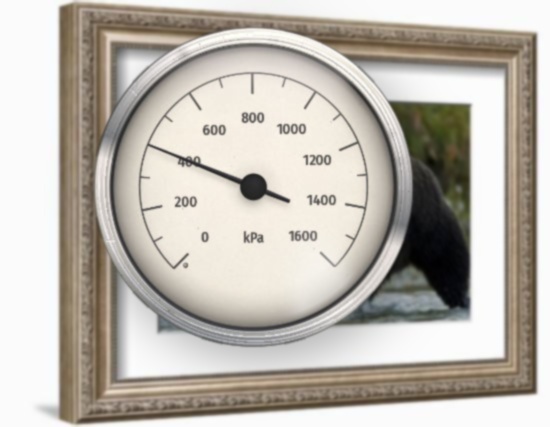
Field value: 400 kPa
